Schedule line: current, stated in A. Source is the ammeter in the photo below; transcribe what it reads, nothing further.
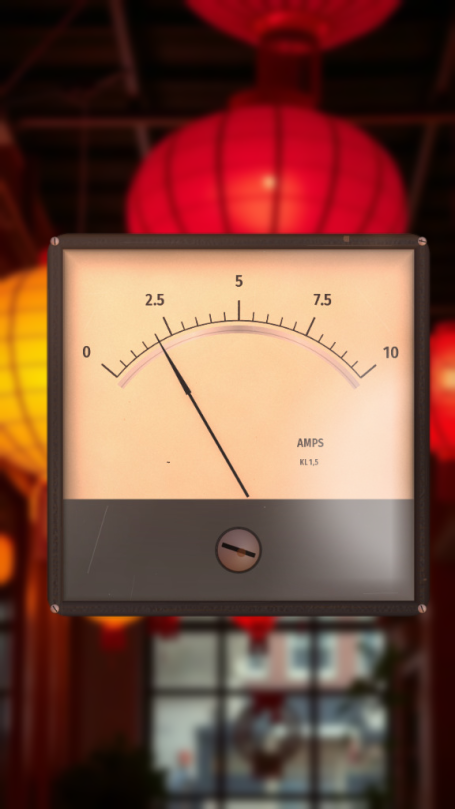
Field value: 2 A
